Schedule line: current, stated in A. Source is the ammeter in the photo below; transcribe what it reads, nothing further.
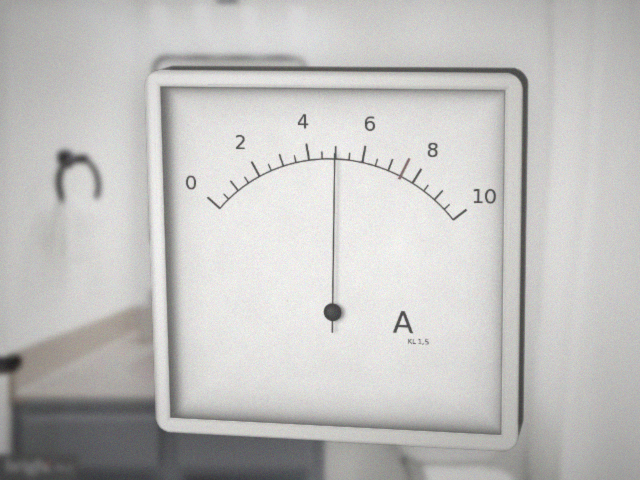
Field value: 5 A
